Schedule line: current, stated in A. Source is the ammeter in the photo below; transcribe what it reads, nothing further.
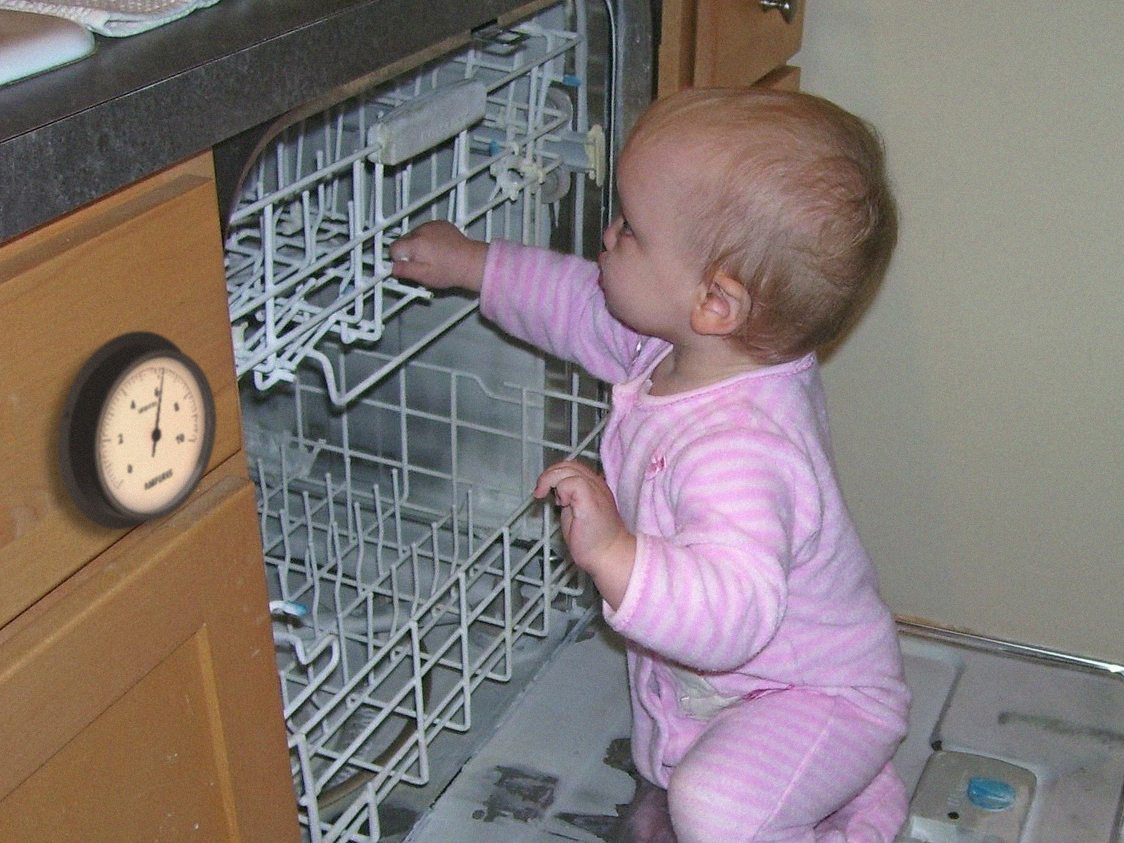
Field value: 6 A
